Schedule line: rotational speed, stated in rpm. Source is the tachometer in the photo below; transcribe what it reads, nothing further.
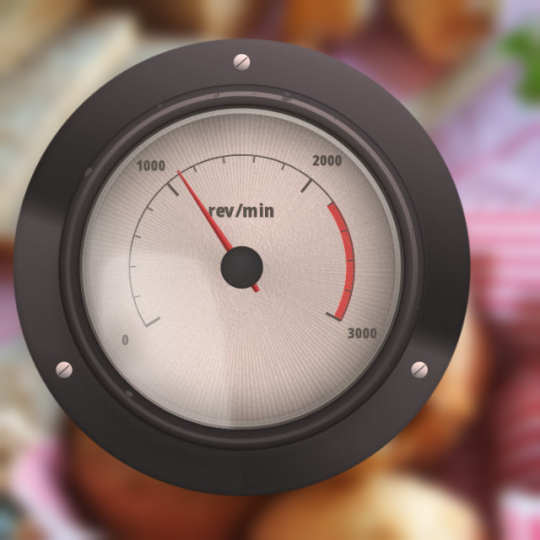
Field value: 1100 rpm
